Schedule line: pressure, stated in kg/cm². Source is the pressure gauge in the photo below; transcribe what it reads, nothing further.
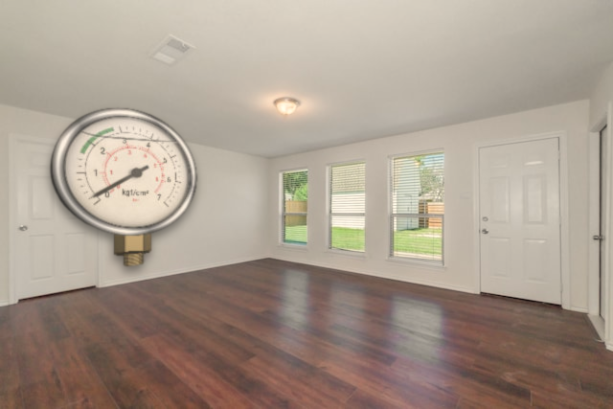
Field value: 0.2 kg/cm²
